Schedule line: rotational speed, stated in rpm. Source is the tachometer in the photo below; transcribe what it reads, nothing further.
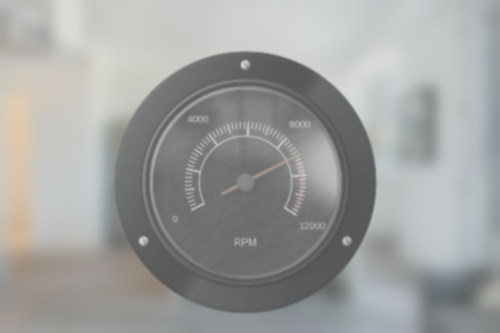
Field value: 9000 rpm
